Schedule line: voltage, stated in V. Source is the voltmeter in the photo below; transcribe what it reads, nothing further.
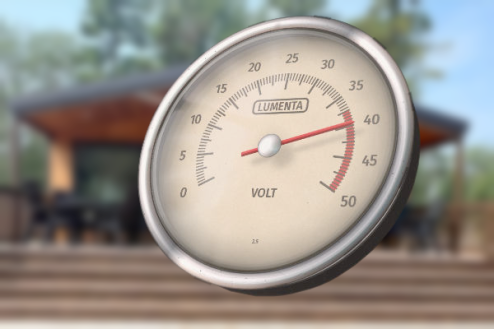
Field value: 40 V
